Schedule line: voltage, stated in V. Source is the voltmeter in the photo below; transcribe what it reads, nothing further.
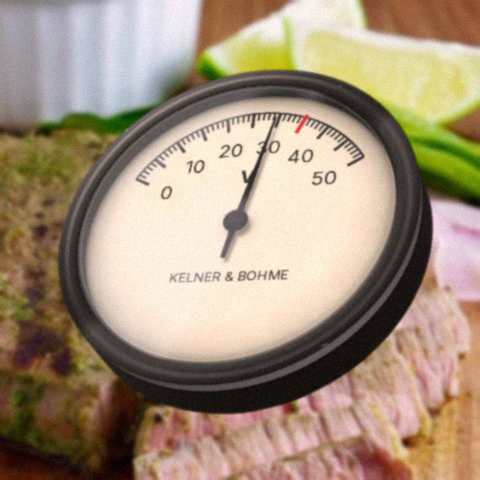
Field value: 30 V
